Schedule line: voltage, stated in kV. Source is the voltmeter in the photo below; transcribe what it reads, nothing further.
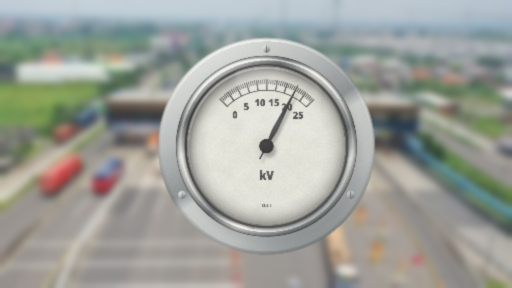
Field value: 20 kV
